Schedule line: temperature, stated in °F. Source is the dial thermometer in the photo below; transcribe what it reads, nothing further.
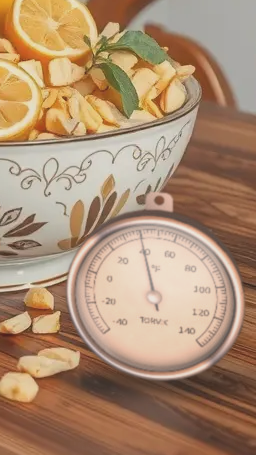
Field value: 40 °F
